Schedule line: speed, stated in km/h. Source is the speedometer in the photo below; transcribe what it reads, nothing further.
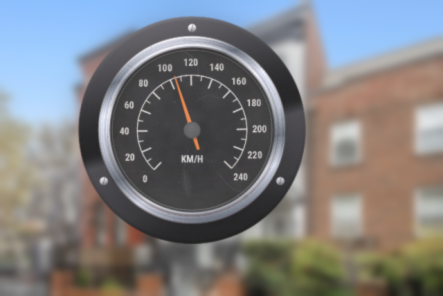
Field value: 105 km/h
